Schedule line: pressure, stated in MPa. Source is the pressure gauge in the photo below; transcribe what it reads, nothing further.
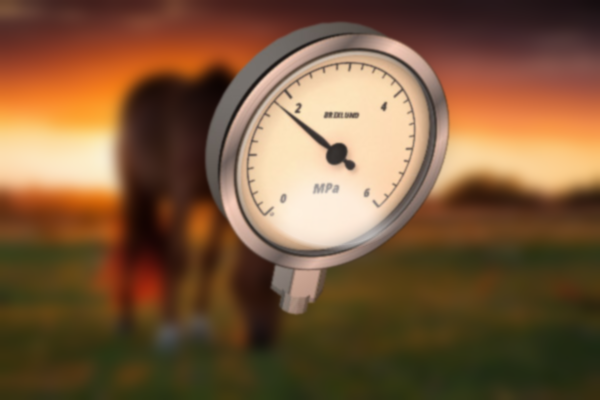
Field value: 1.8 MPa
